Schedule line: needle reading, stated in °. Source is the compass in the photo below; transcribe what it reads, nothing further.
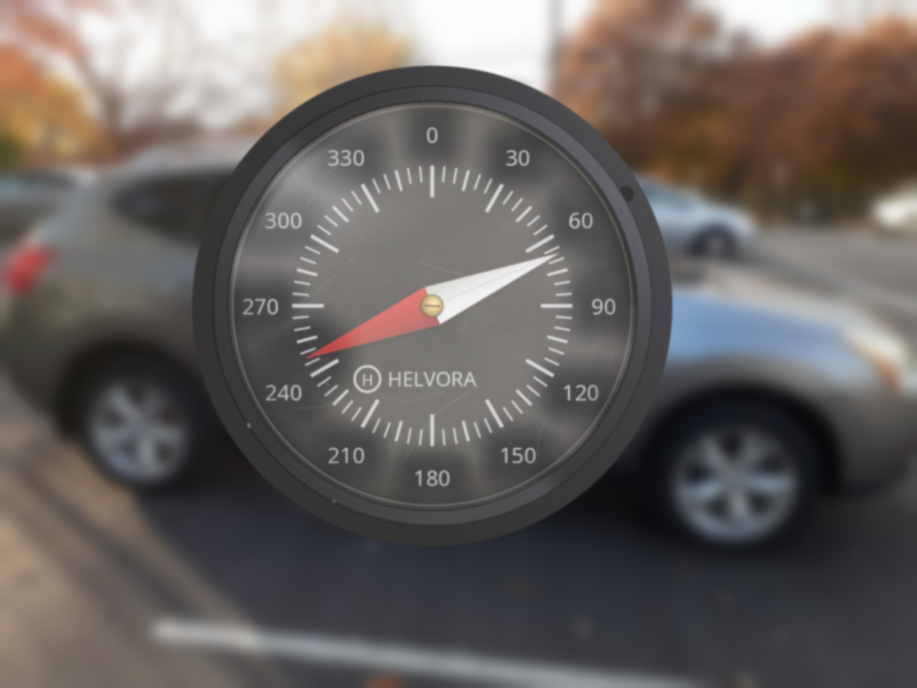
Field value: 247.5 °
